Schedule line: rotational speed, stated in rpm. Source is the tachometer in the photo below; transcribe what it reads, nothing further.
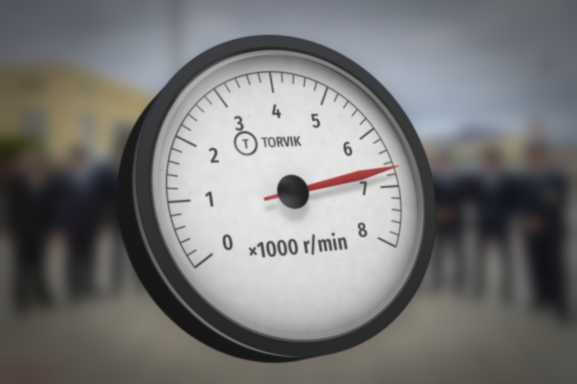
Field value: 6700 rpm
